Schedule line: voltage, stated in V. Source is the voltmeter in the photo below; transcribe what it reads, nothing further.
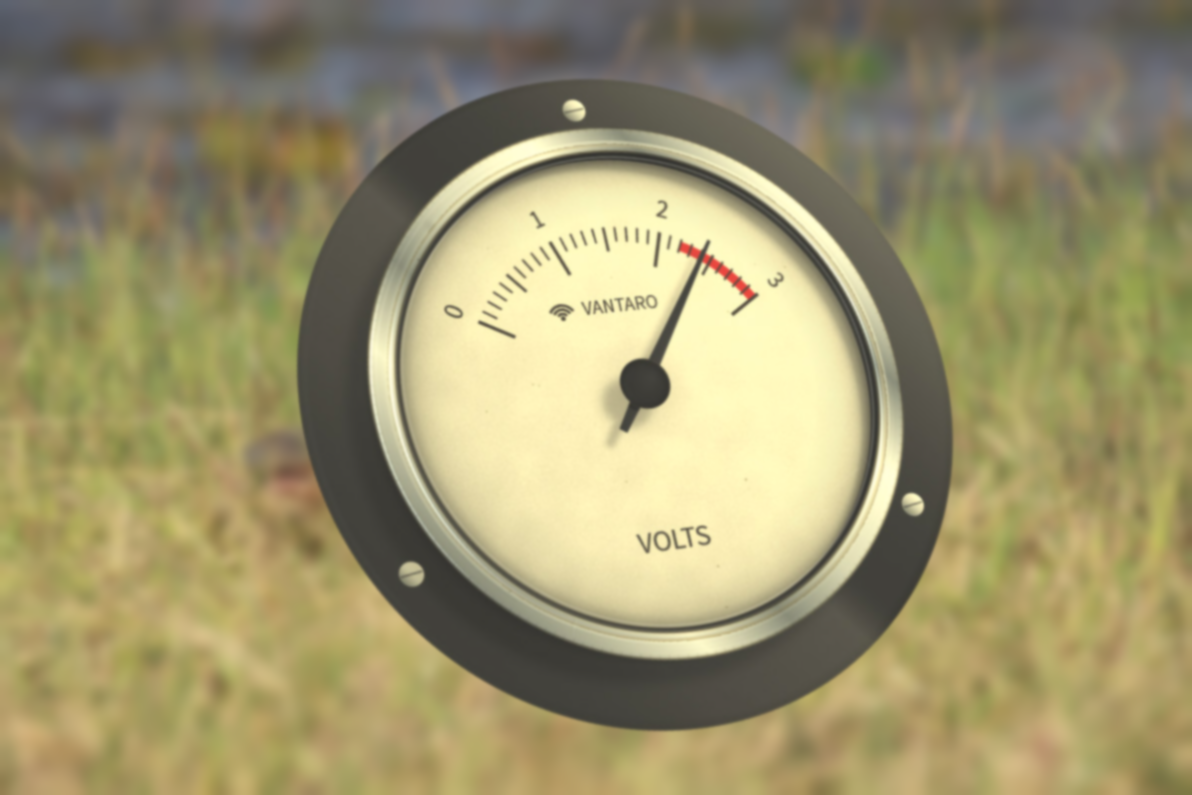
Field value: 2.4 V
